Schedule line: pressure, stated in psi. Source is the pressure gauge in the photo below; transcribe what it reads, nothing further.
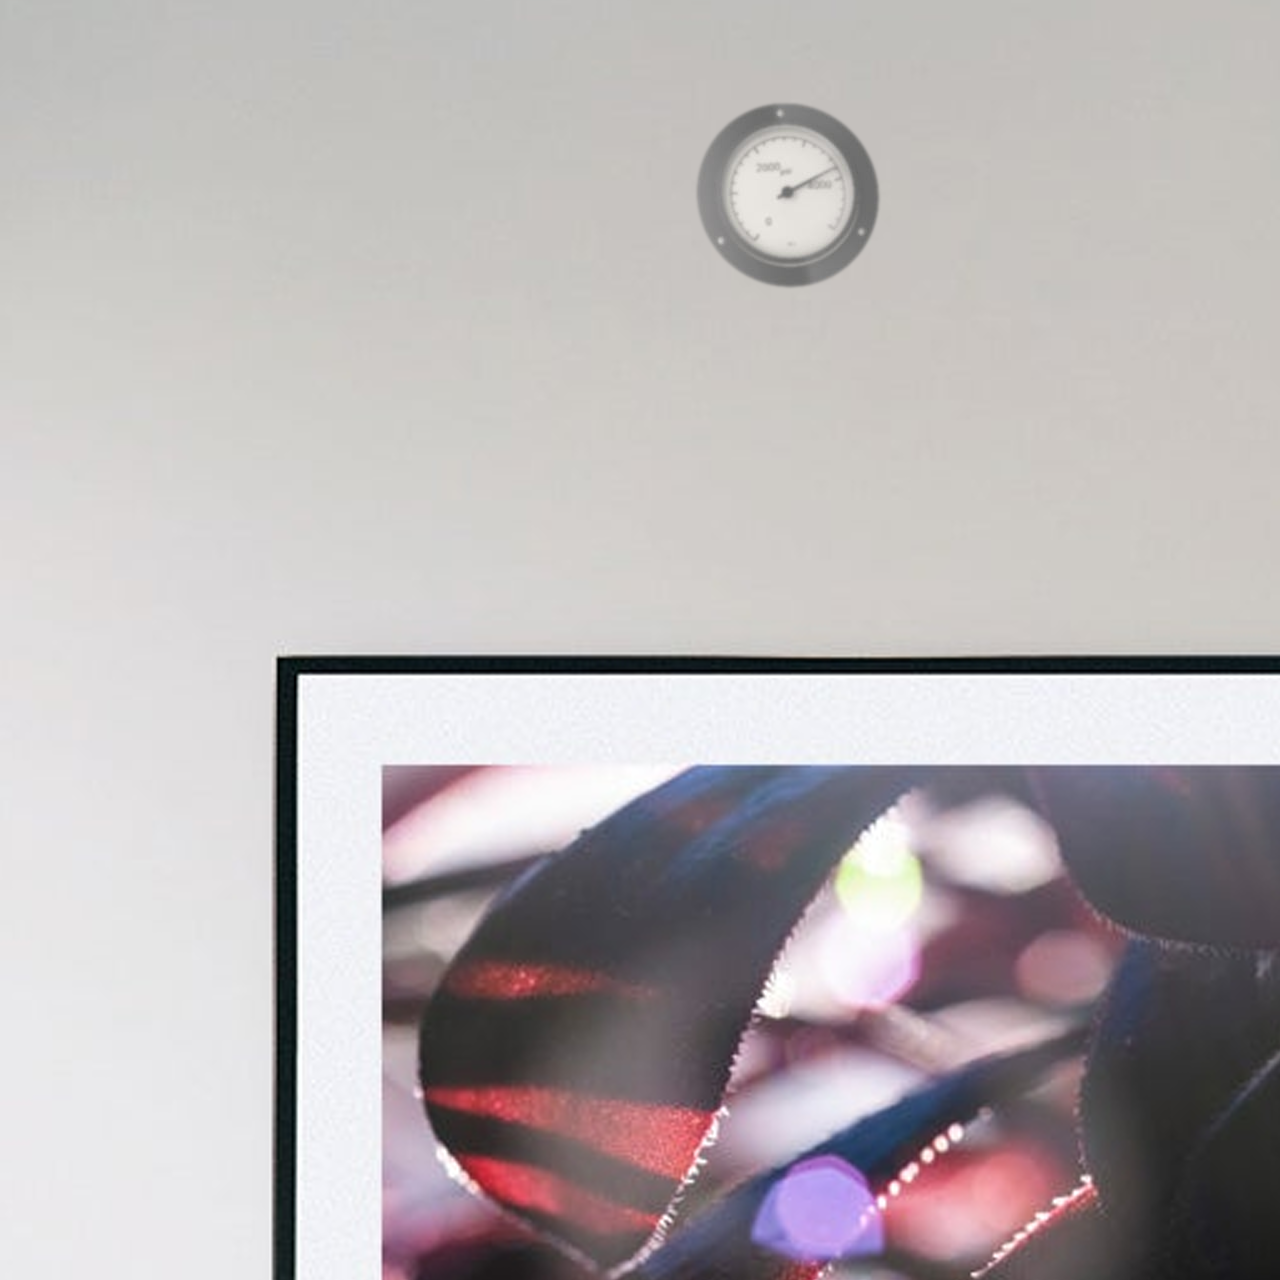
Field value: 3800 psi
